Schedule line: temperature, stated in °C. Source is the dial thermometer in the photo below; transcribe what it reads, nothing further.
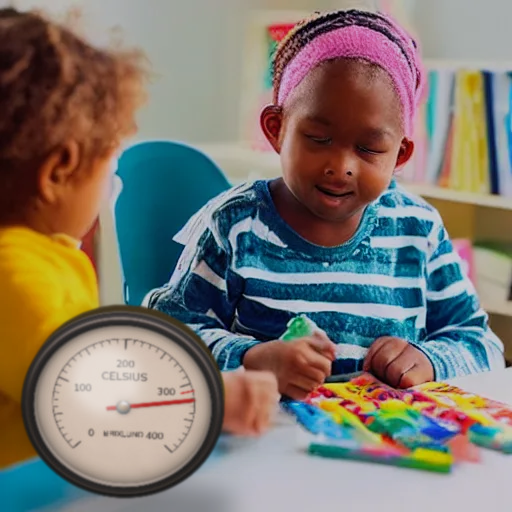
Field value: 320 °C
